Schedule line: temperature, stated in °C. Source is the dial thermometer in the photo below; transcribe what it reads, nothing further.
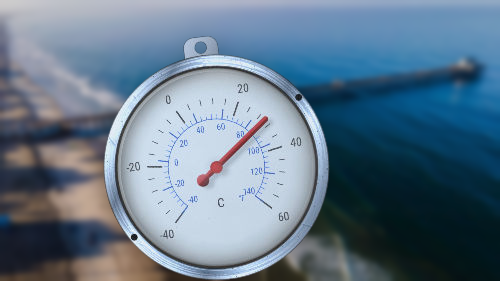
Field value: 30 °C
